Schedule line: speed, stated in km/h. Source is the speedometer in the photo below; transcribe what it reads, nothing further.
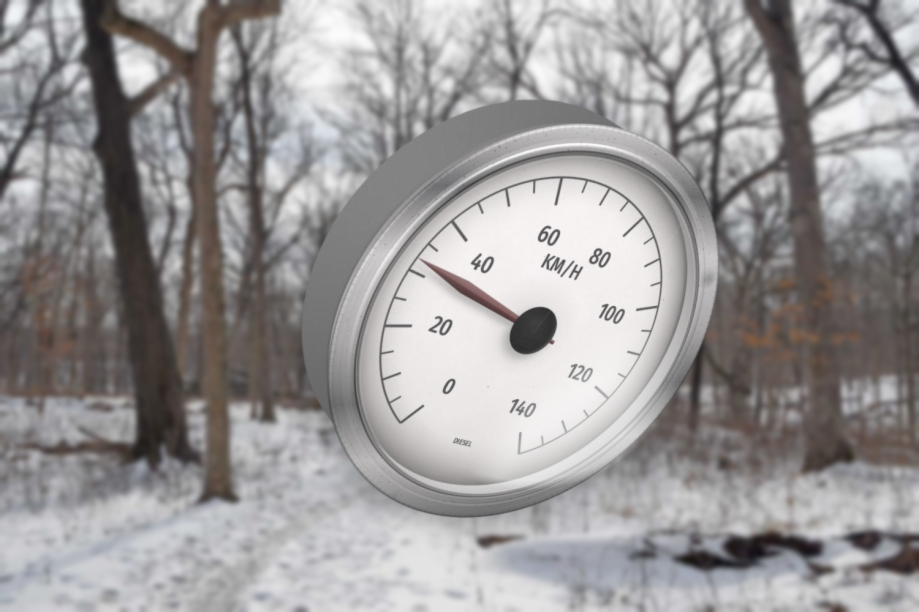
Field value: 32.5 km/h
